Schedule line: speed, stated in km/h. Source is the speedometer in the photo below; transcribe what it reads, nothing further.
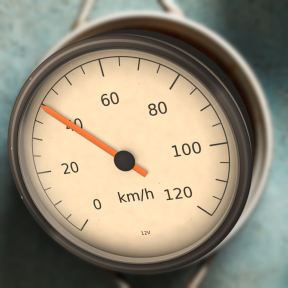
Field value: 40 km/h
